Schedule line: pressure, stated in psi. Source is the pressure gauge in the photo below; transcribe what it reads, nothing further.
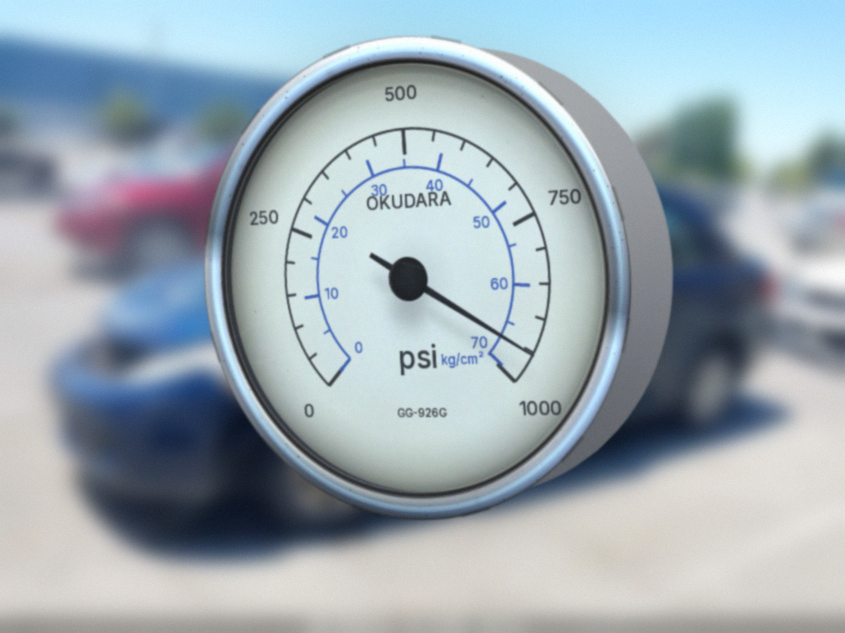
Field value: 950 psi
